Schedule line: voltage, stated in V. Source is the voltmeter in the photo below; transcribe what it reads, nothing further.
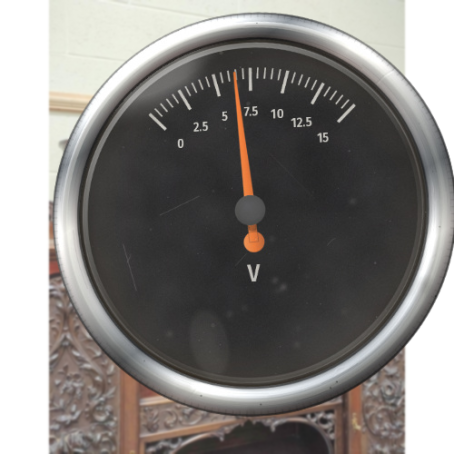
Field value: 6.5 V
